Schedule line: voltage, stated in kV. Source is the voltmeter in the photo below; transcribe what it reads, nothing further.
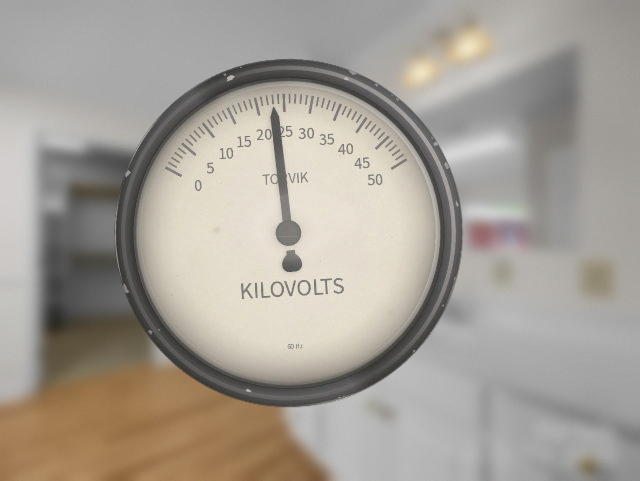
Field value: 23 kV
